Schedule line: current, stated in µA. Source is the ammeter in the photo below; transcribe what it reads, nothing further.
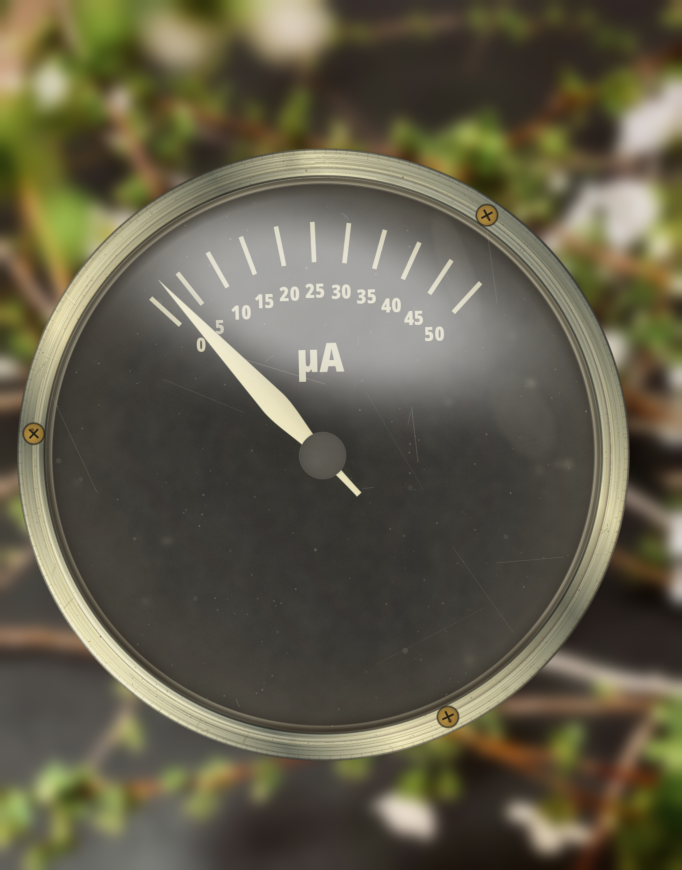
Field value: 2.5 µA
